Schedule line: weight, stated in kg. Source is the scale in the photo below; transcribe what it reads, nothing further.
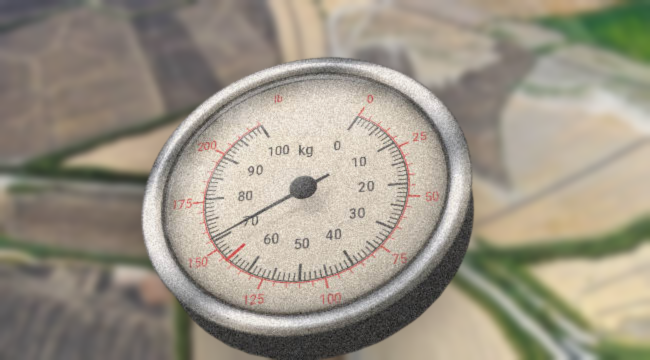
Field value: 70 kg
